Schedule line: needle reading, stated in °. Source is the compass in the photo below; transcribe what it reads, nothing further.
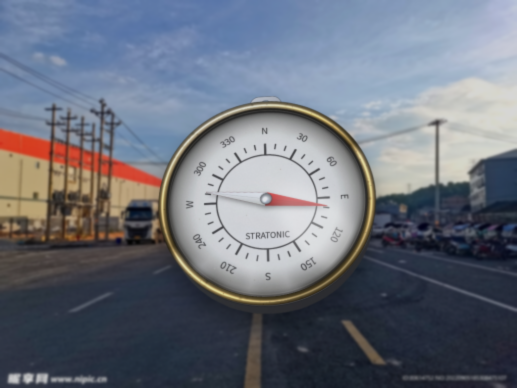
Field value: 100 °
